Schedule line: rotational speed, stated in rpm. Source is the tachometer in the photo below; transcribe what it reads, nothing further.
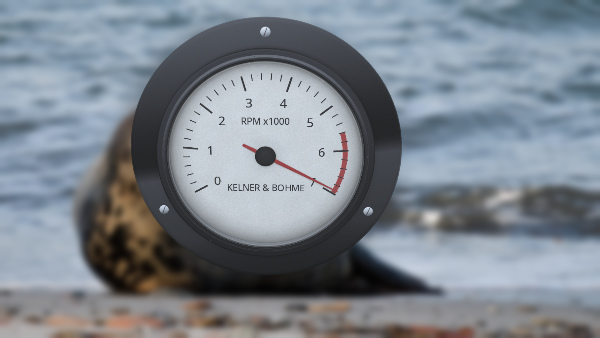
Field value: 6900 rpm
